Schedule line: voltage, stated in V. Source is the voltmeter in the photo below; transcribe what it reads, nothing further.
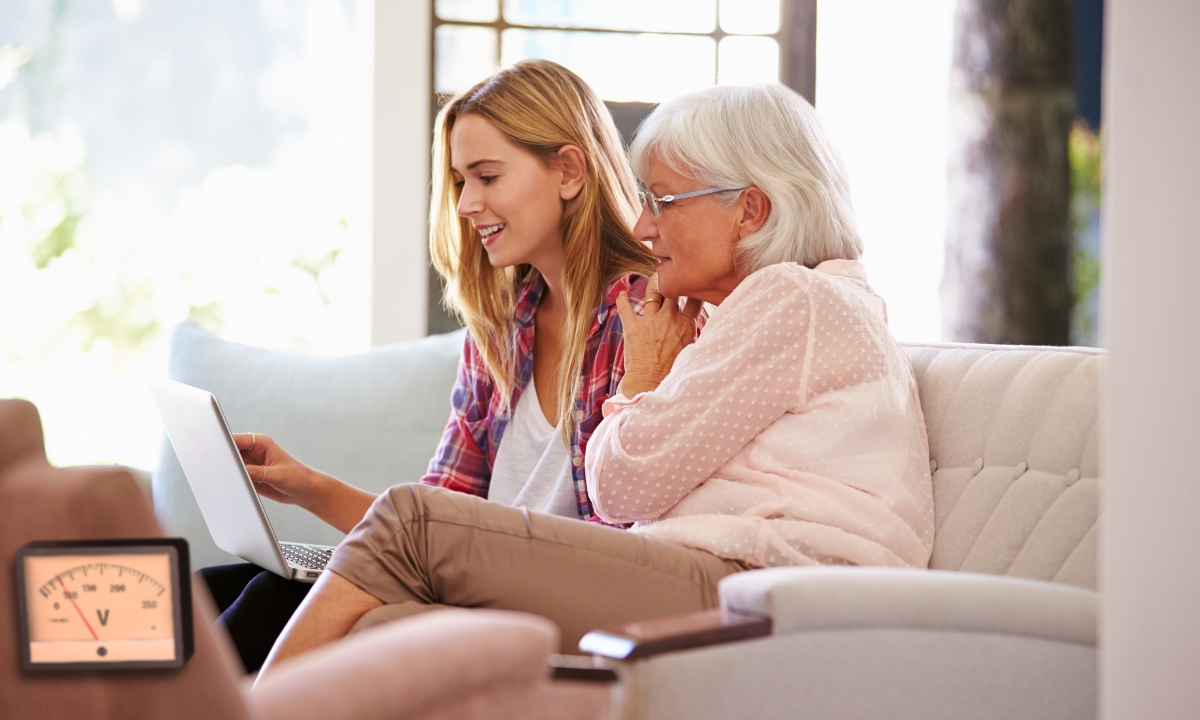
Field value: 100 V
